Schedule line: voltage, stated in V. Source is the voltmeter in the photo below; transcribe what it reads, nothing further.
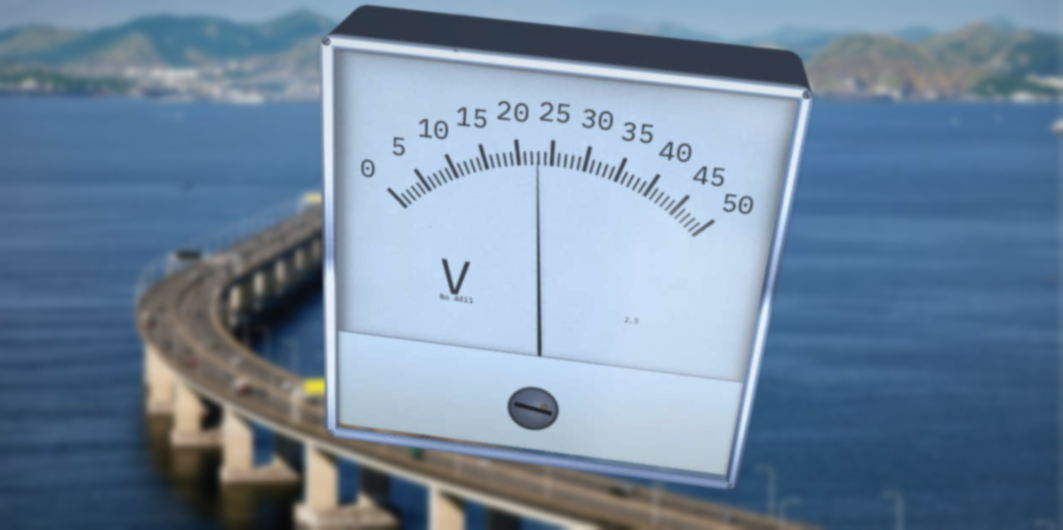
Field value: 23 V
